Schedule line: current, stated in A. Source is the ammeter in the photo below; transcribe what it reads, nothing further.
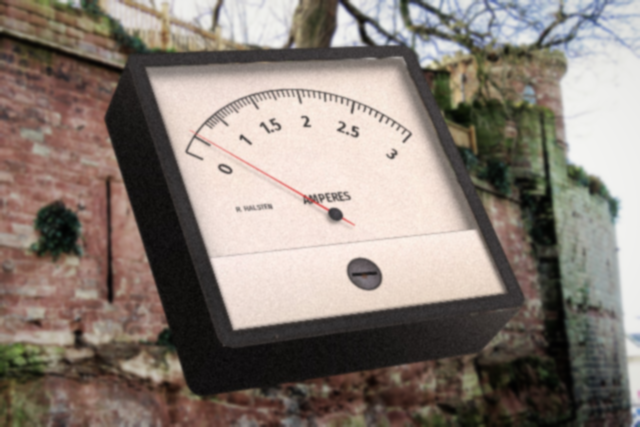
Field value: 0.5 A
